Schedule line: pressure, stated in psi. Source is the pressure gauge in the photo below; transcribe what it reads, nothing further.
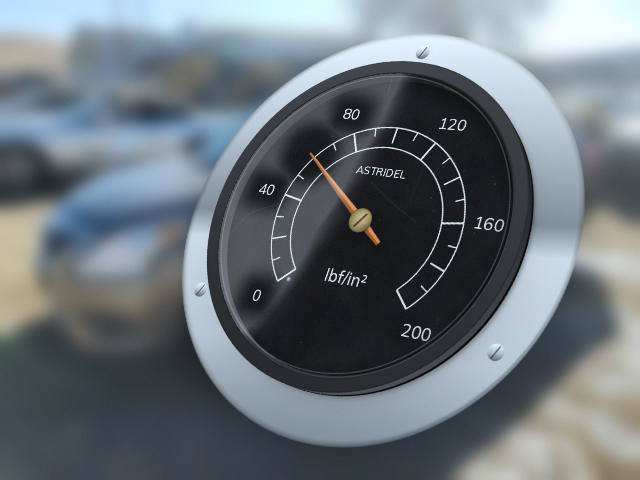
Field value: 60 psi
